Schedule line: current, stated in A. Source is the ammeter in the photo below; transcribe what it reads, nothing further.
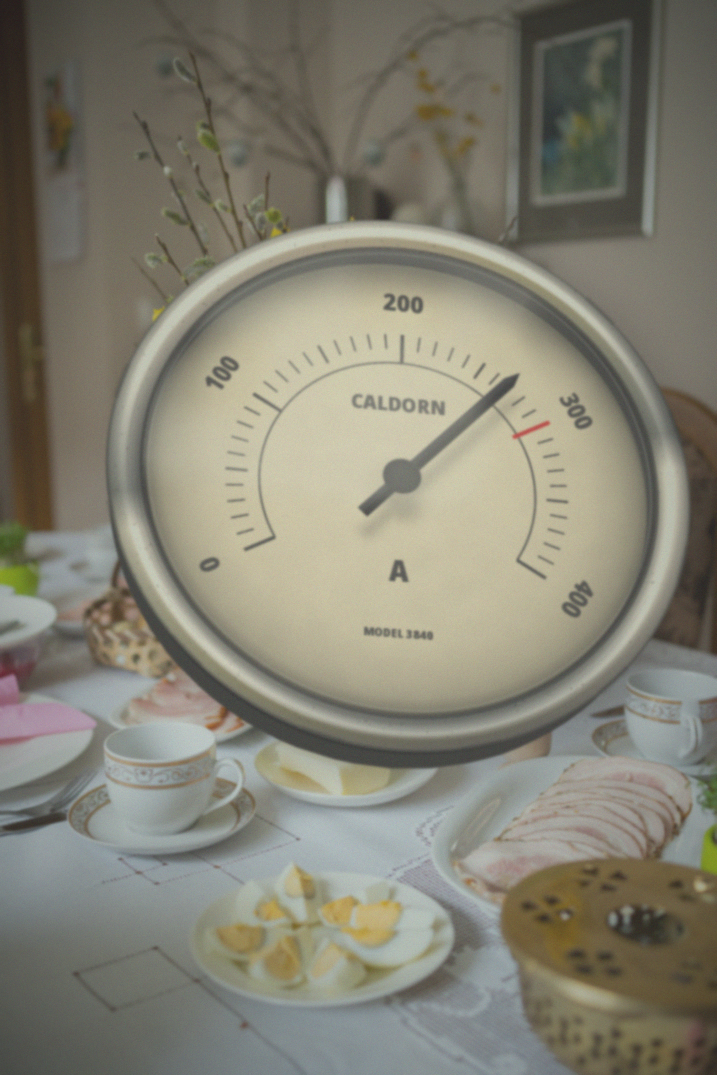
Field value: 270 A
